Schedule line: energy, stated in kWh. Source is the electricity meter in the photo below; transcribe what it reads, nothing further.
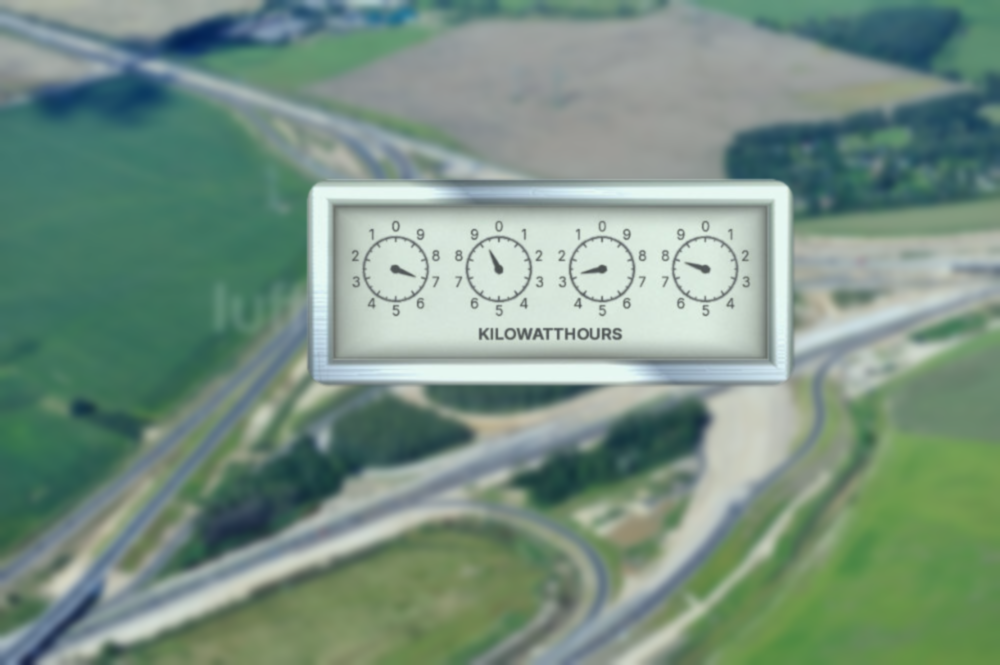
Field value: 6928 kWh
